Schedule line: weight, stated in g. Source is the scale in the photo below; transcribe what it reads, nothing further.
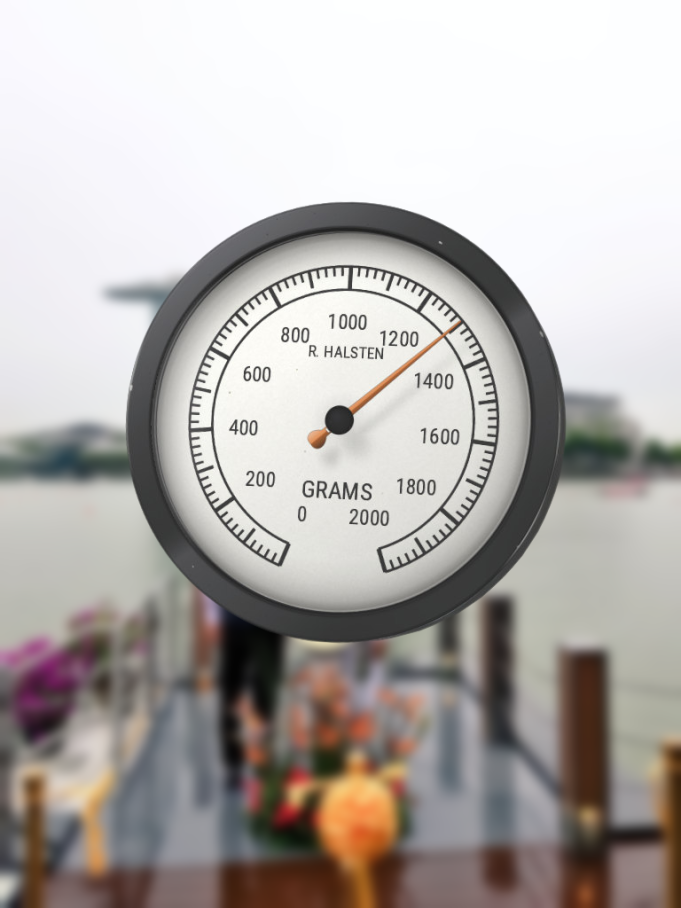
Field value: 1300 g
